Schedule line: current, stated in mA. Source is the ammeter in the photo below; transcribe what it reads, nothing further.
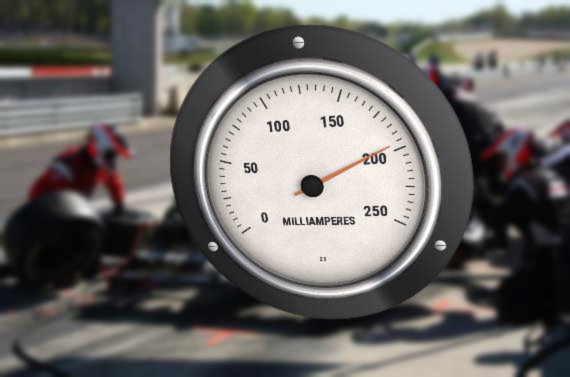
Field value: 195 mA
